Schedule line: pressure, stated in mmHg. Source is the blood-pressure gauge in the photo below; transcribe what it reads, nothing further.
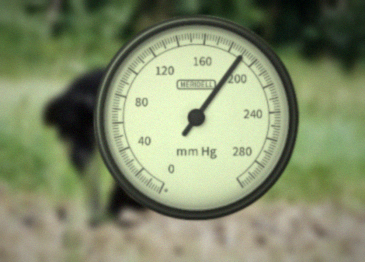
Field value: 190 mmHg
